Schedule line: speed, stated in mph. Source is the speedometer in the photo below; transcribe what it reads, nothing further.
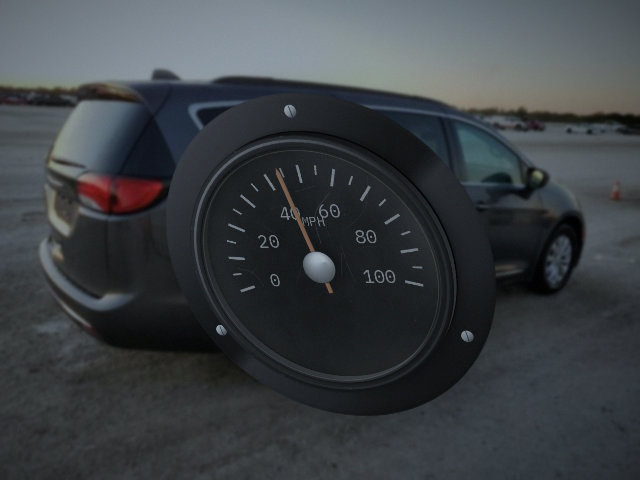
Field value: 45 mph
